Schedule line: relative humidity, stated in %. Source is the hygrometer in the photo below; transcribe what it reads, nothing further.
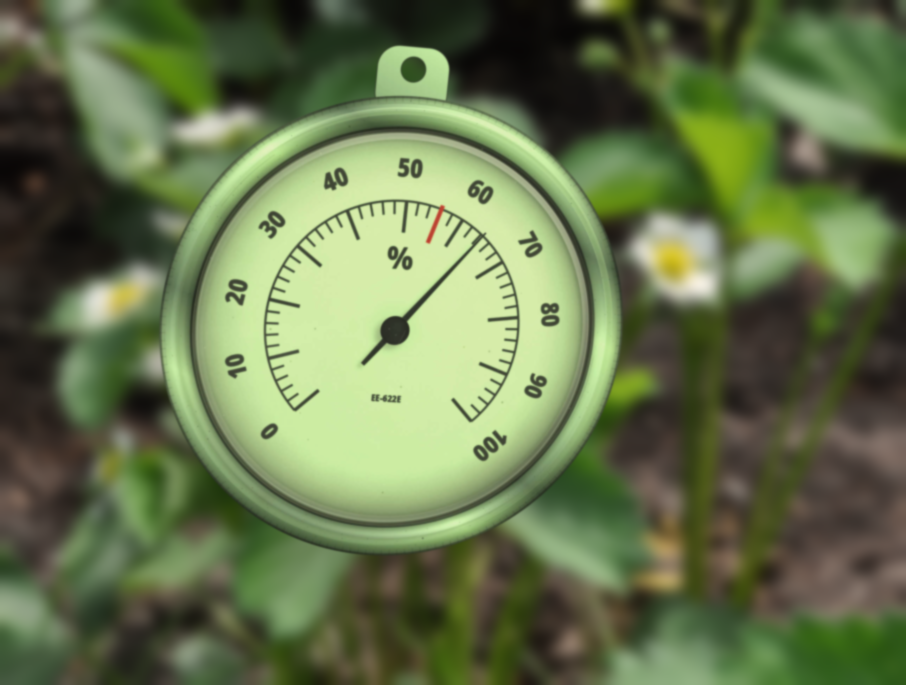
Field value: 64 %
